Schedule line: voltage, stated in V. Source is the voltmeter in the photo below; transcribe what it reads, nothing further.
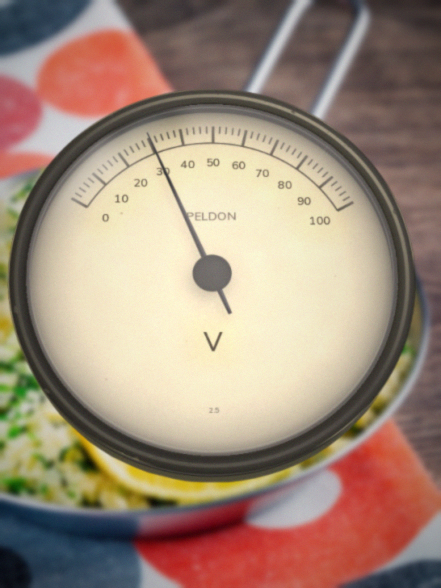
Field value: 30 V
